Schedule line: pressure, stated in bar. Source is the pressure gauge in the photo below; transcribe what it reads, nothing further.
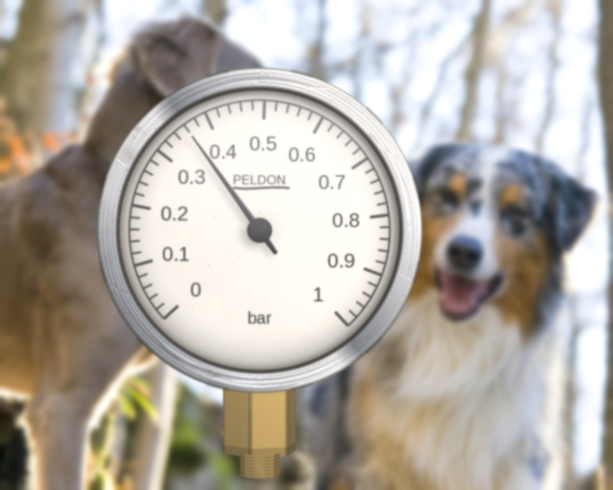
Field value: 0.36 bar
